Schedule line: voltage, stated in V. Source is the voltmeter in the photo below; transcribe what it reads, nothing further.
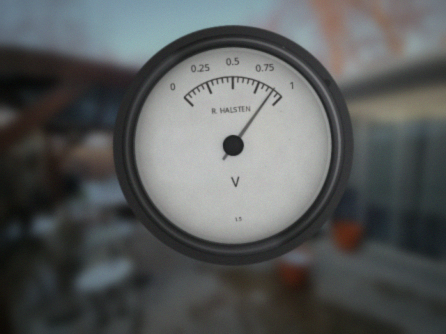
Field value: 0.9 V
